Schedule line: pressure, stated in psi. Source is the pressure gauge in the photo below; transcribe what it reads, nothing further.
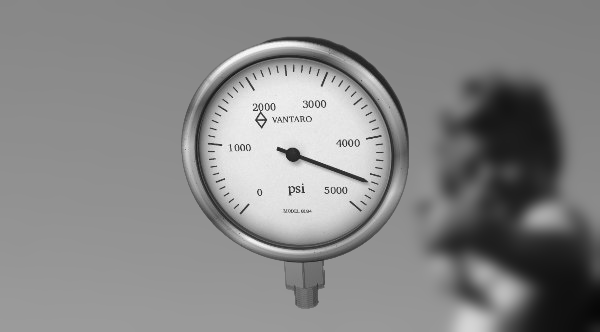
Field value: 4600 psi
